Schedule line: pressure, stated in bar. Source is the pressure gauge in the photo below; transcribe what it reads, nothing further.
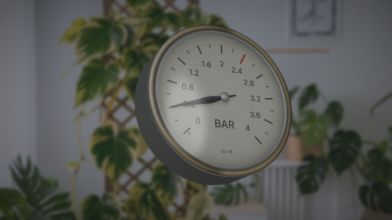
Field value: 0.4 bar
